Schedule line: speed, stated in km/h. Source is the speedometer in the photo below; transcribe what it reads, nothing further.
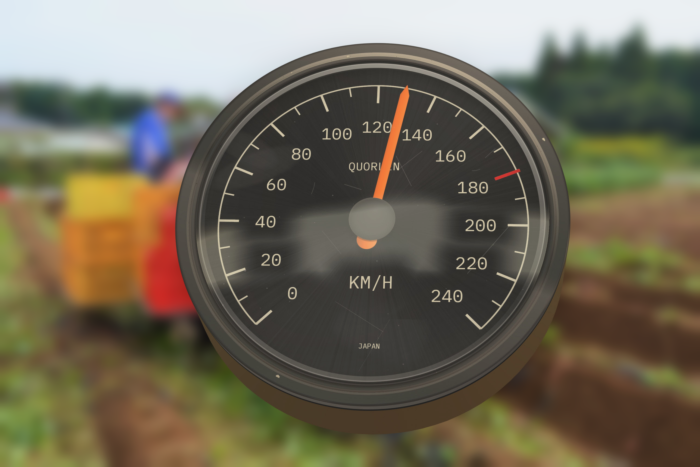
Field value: 130 km/h
